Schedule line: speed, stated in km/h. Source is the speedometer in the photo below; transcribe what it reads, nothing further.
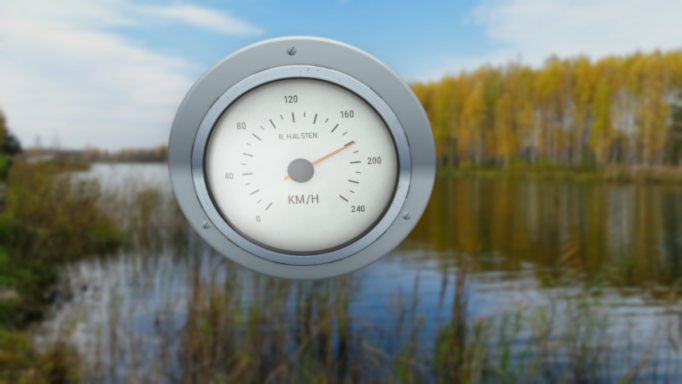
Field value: 180 km/h
